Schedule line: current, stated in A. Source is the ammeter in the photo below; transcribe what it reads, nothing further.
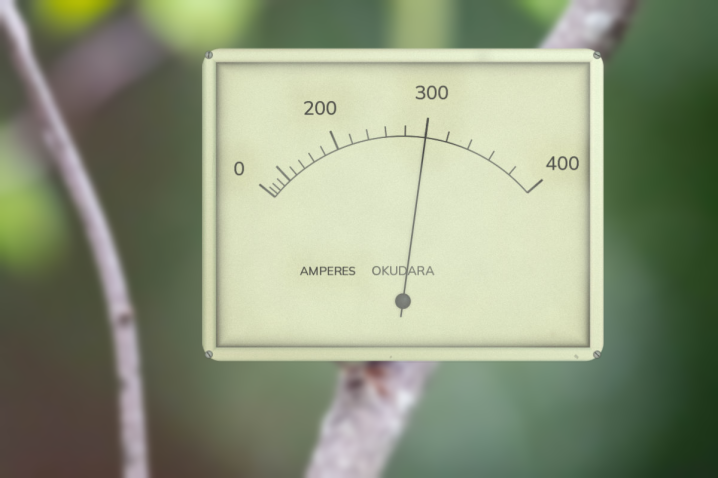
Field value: 300 A
